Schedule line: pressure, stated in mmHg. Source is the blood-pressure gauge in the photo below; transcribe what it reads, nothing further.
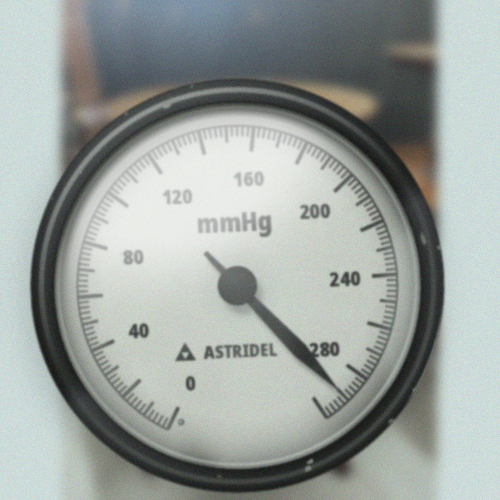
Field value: 290 mmHg
